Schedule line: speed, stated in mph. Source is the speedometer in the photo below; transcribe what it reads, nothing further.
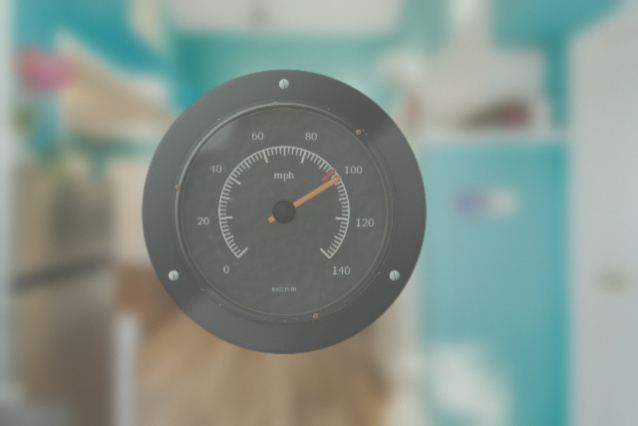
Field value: 100 mph
